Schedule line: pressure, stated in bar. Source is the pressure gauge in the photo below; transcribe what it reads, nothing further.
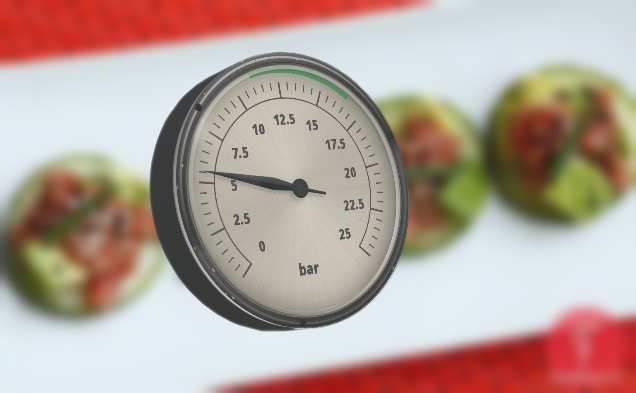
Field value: 5.5 bar
